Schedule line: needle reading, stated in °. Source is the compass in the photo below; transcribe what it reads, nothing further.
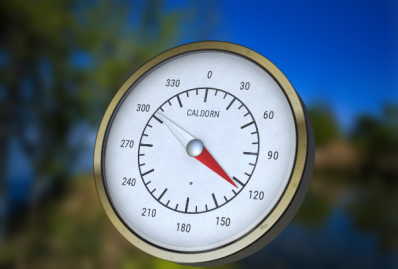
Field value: 125 °
